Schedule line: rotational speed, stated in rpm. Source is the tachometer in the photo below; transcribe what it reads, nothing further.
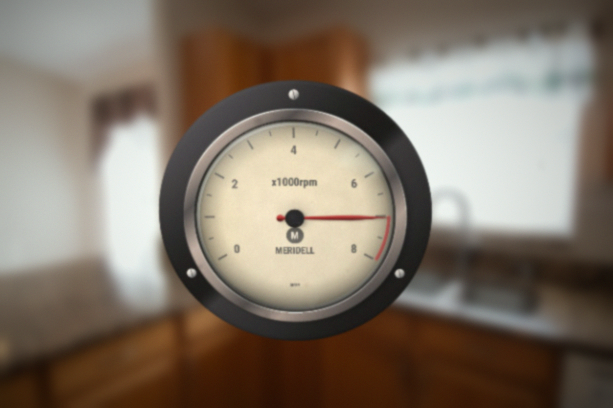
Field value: 7000 rpm
